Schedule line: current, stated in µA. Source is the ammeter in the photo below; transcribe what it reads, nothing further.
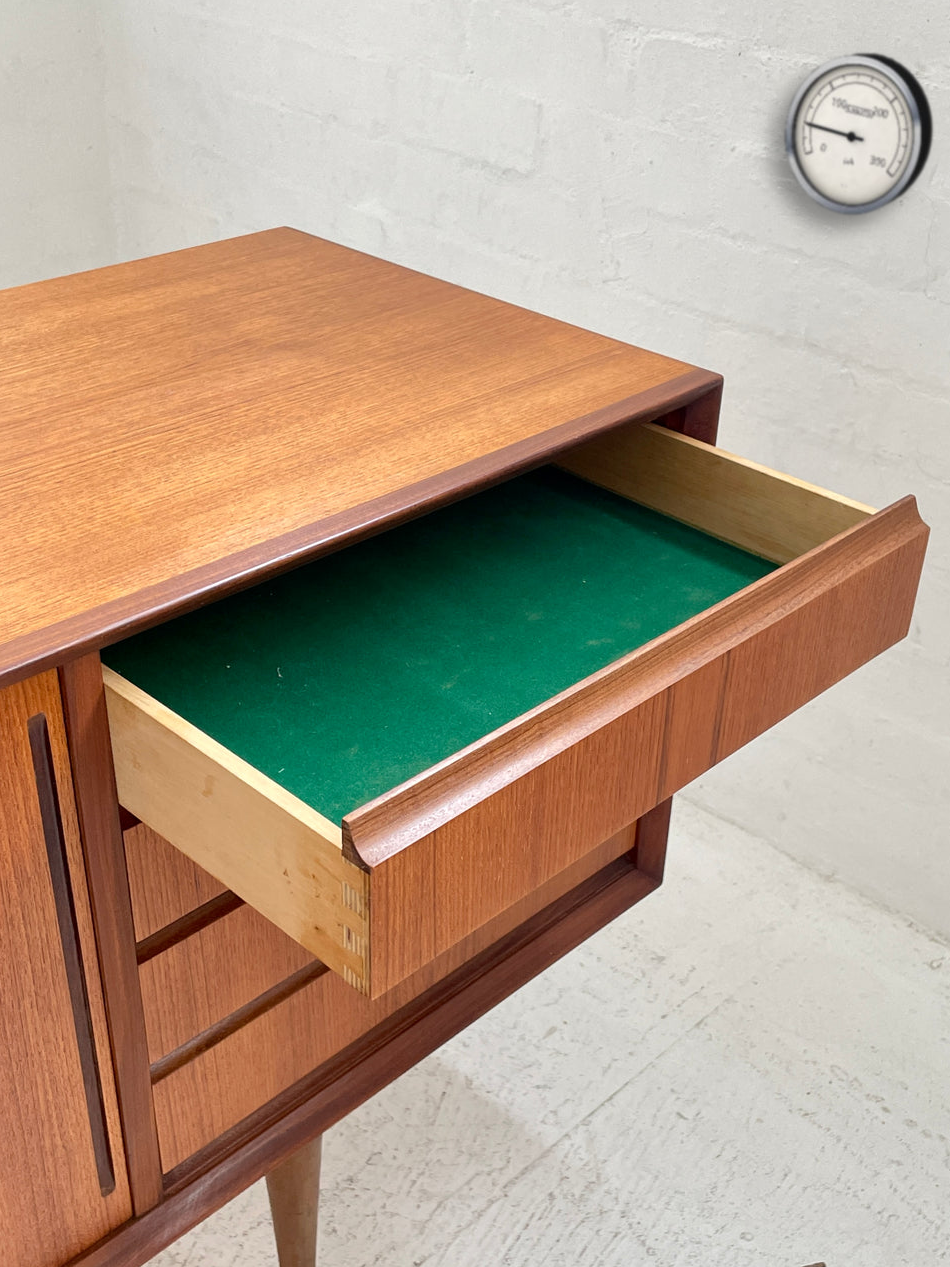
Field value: 40 µA
